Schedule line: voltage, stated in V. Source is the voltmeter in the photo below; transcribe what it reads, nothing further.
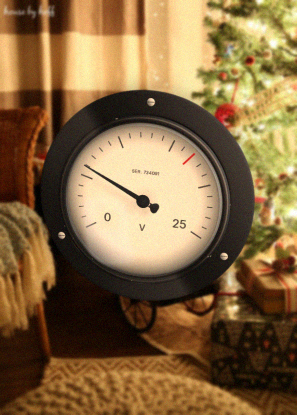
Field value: 6 V
